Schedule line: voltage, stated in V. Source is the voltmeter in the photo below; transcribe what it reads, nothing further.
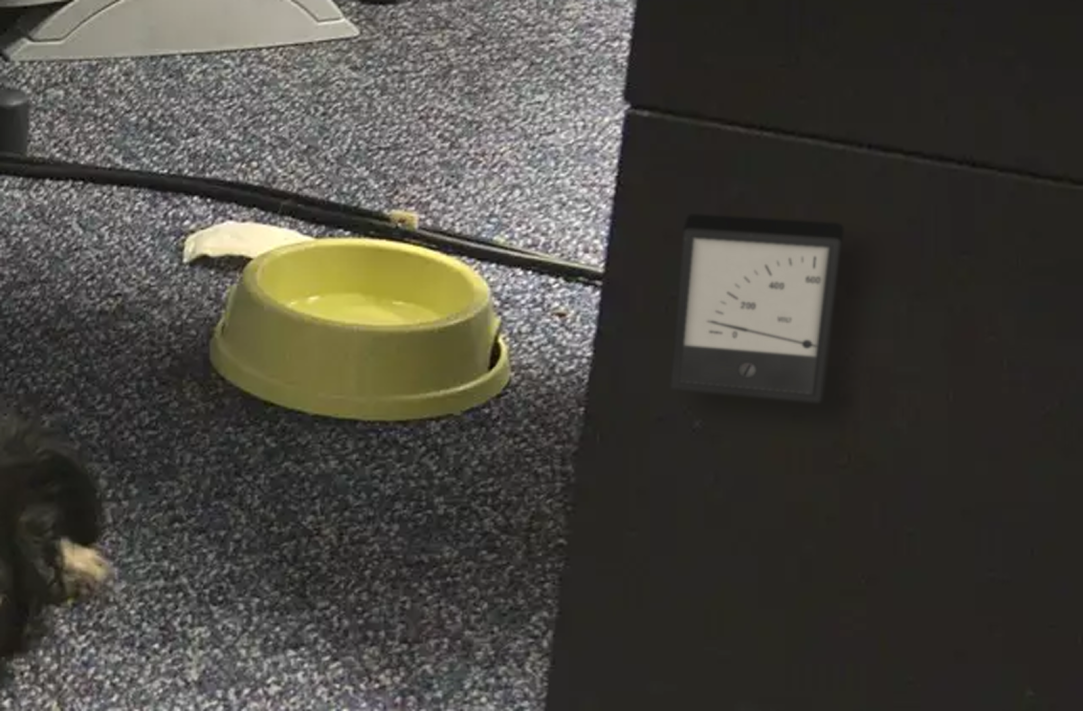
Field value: 50 V
